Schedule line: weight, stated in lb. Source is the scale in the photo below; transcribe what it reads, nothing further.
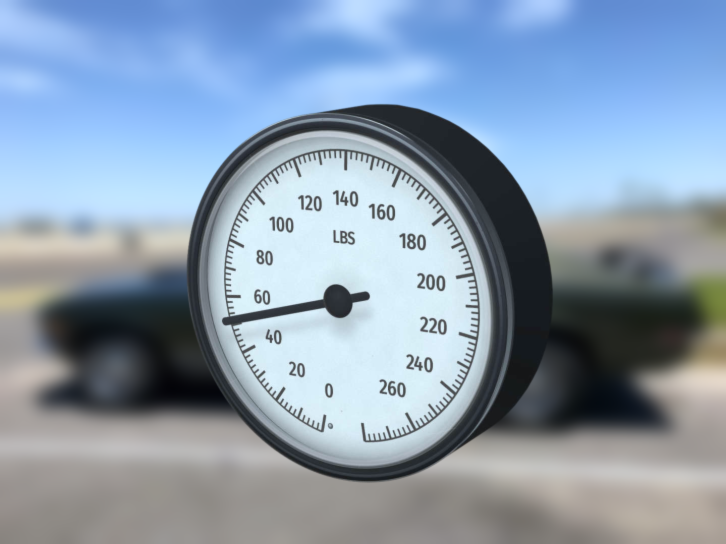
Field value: 52 lb
